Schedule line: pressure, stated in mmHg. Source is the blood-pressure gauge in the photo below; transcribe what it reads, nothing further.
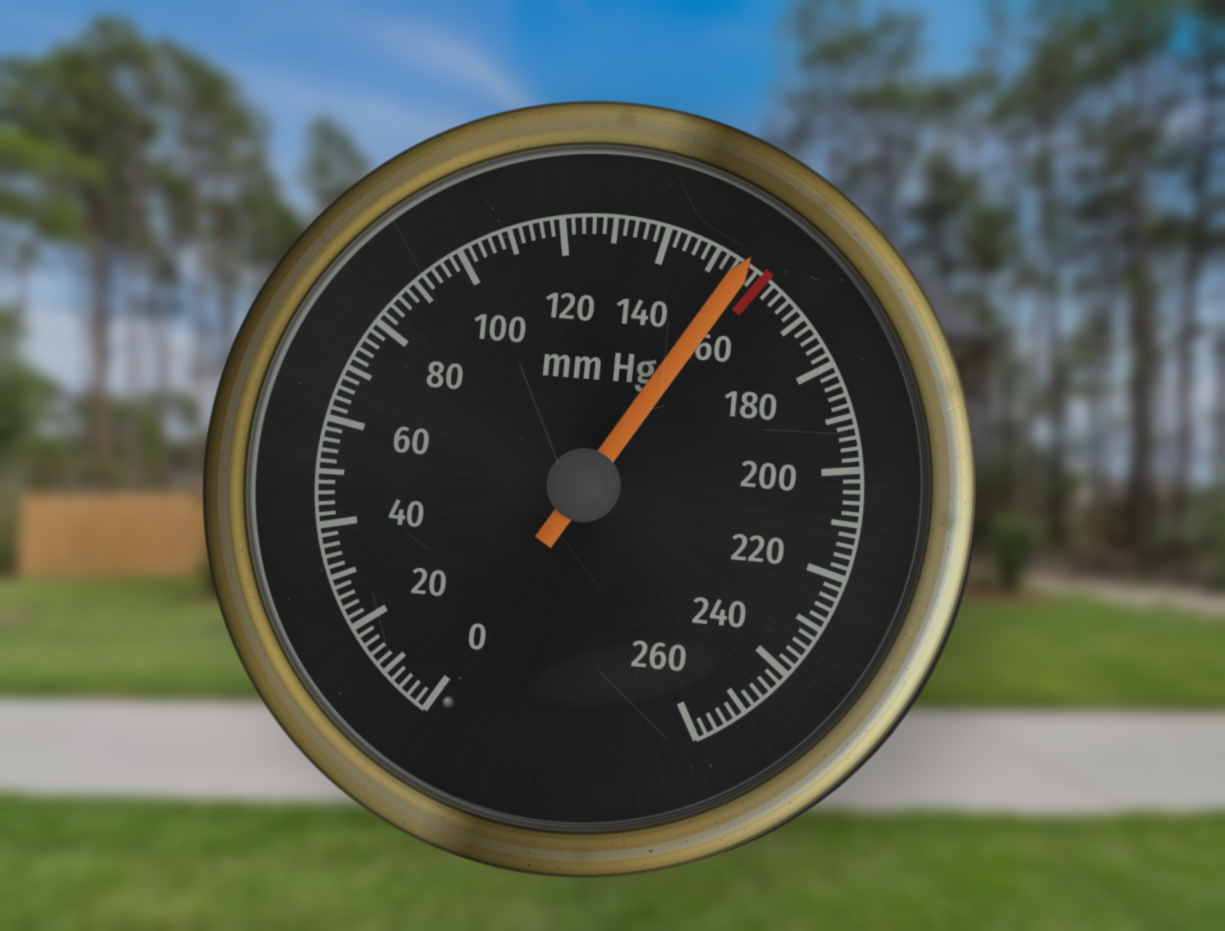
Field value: 156 mmHg
